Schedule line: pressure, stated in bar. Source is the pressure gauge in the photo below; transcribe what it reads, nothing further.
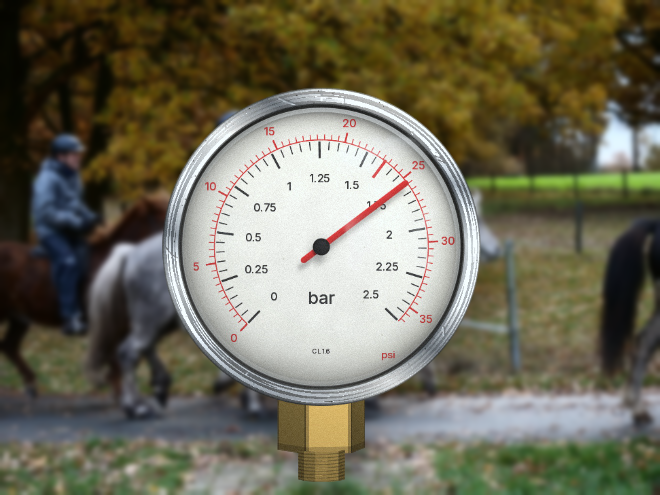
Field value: 1.75 bar
